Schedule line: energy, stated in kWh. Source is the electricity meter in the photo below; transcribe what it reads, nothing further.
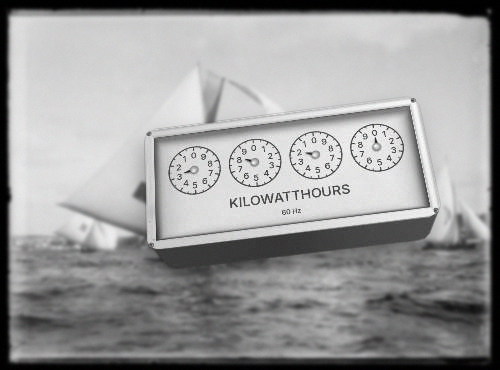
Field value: 2820 kWh
